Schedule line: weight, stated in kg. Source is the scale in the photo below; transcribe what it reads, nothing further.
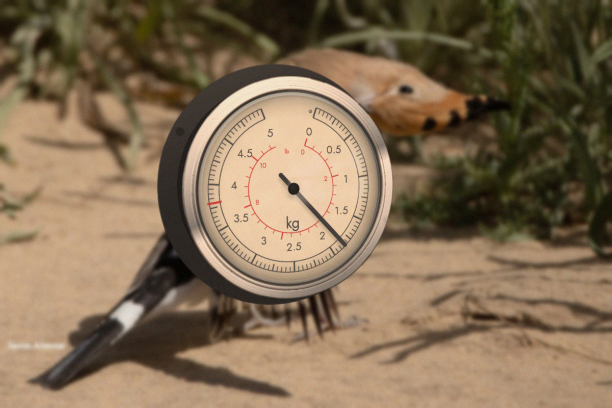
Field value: 1.85 kg
